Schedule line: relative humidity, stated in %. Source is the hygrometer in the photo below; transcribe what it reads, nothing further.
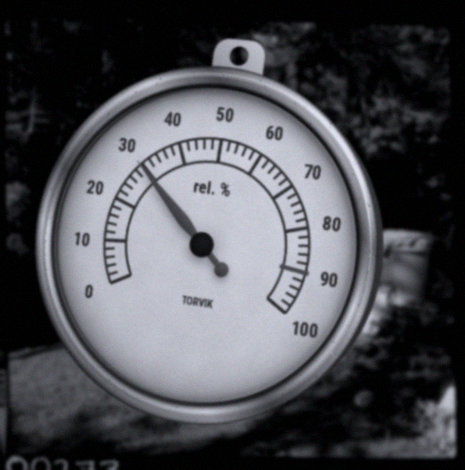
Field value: 30 %
